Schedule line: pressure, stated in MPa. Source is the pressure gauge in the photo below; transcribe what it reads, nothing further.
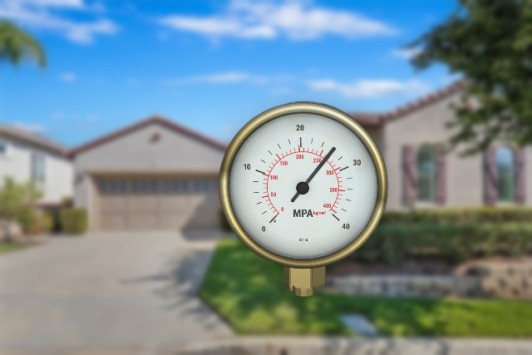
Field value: 26 MPa
